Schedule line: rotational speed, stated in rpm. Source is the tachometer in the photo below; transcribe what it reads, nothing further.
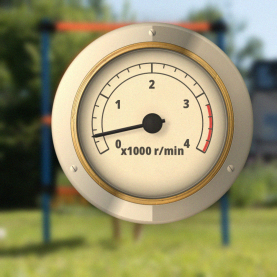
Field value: 300 rpm
